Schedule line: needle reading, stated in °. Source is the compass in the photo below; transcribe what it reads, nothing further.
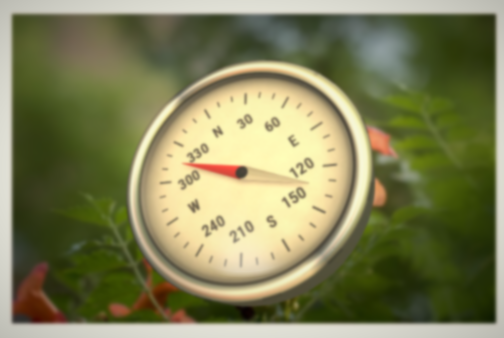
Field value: 315 °
